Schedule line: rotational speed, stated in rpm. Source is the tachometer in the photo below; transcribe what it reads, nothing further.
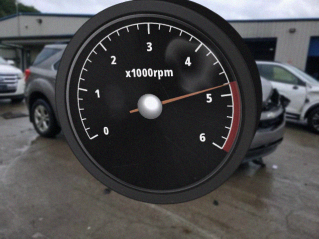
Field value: 4800 rpm
